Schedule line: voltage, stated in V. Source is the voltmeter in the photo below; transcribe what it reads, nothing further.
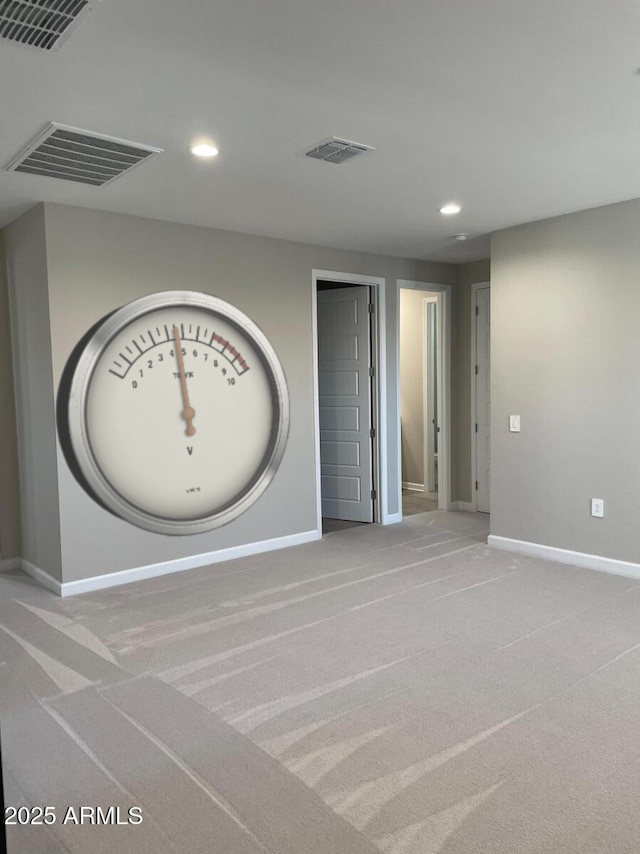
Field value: 4.5 V
